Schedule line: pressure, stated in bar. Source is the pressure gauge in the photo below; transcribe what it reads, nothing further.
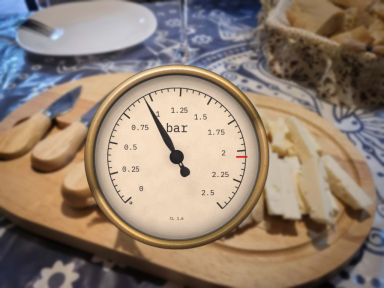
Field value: 0.95 bar
